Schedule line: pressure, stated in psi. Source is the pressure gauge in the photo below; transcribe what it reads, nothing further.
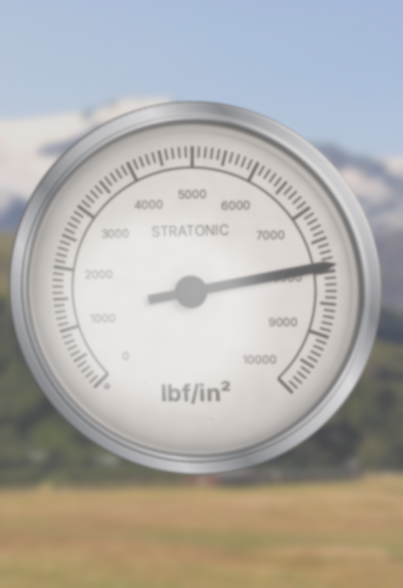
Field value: 7900 psi
